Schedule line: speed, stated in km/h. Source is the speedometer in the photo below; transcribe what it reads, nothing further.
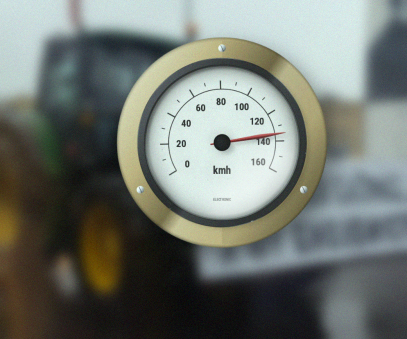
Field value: 135 km/h
